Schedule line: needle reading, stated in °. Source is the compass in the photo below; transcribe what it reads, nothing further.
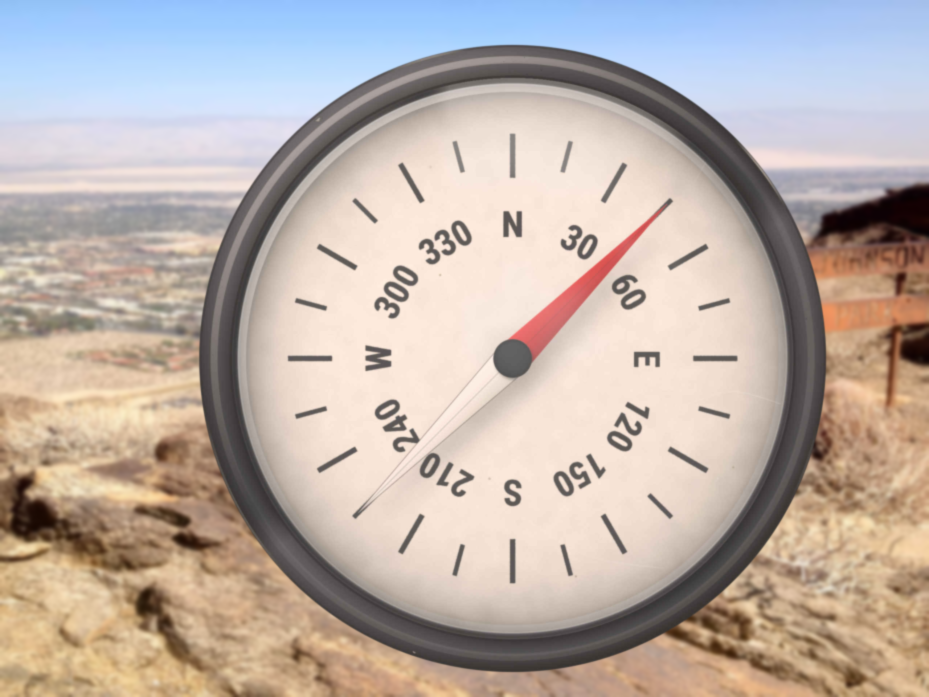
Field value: 45 °
